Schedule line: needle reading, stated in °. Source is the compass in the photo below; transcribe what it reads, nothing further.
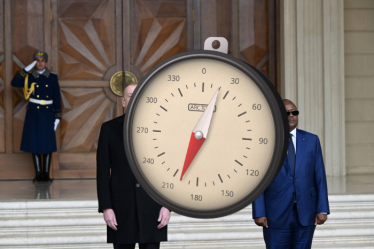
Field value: 200 °
